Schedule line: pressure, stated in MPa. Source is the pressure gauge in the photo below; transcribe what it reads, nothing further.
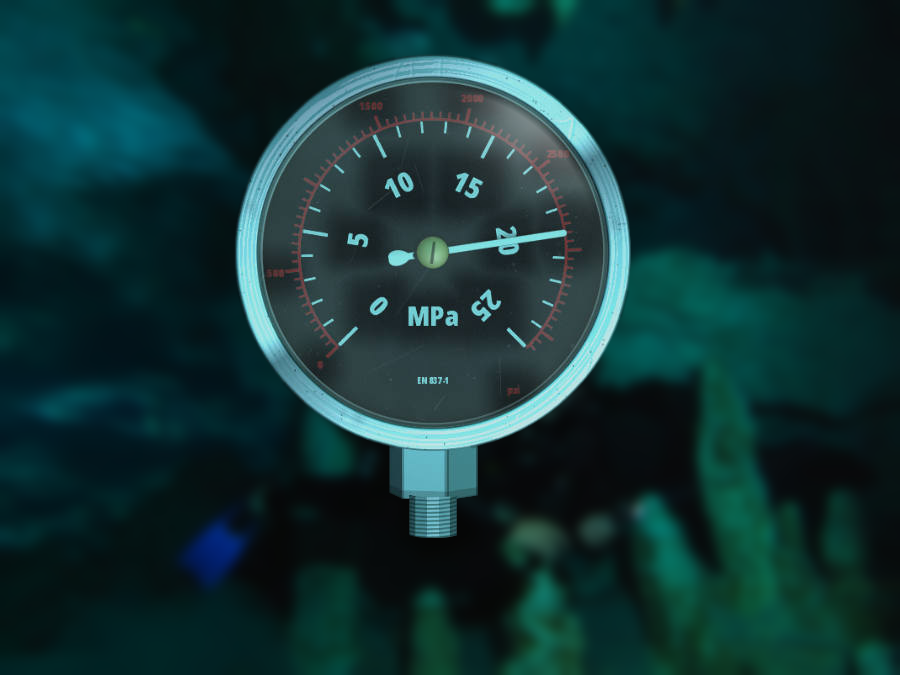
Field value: 20 MPa
